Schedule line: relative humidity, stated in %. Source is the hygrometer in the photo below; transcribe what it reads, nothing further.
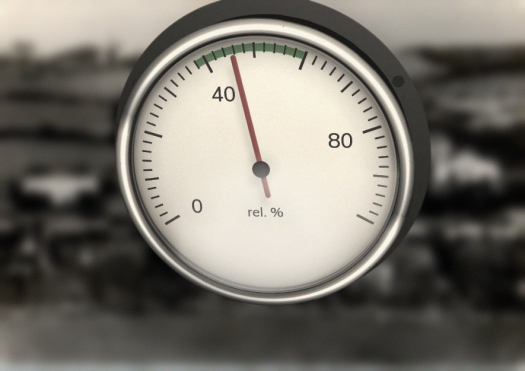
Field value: 46 %
